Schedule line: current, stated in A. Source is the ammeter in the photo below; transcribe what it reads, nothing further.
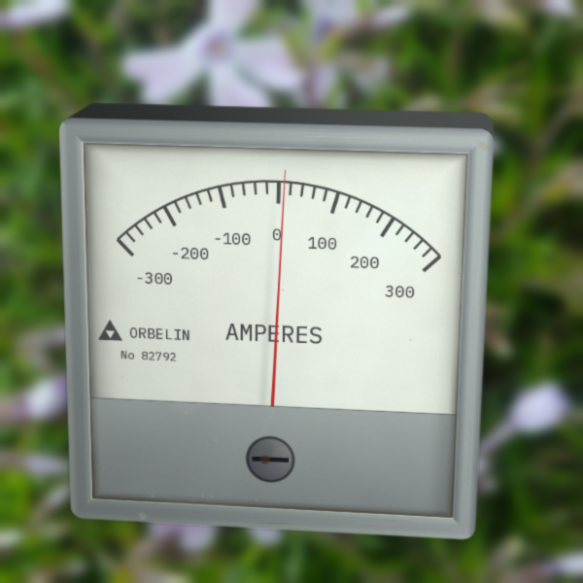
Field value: 10 A
